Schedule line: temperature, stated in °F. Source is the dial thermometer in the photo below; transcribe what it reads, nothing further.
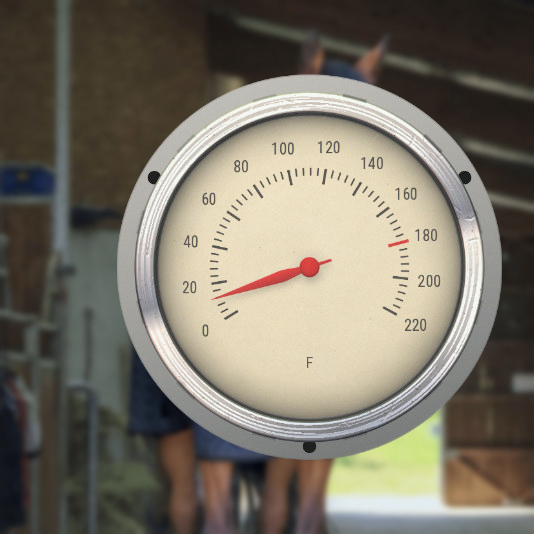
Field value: 12 °F
